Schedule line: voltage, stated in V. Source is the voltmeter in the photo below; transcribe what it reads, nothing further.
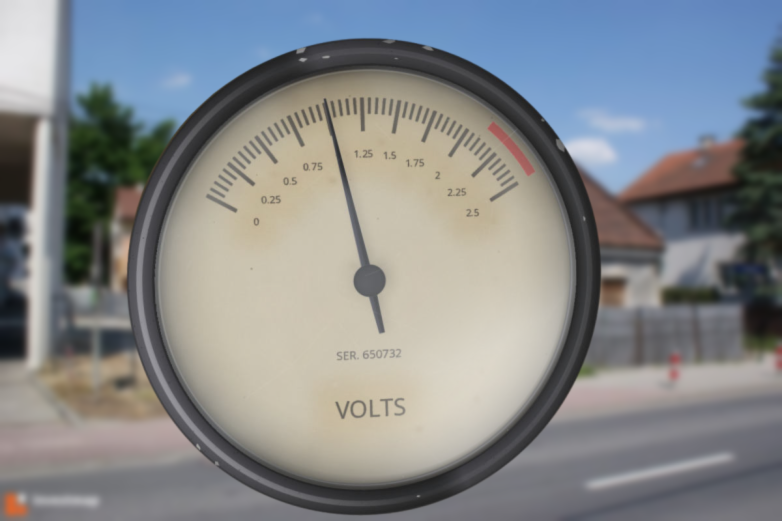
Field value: 1 V
